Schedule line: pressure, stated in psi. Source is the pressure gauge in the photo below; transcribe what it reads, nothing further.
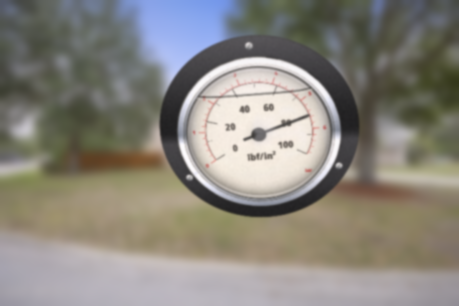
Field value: 80 psi
